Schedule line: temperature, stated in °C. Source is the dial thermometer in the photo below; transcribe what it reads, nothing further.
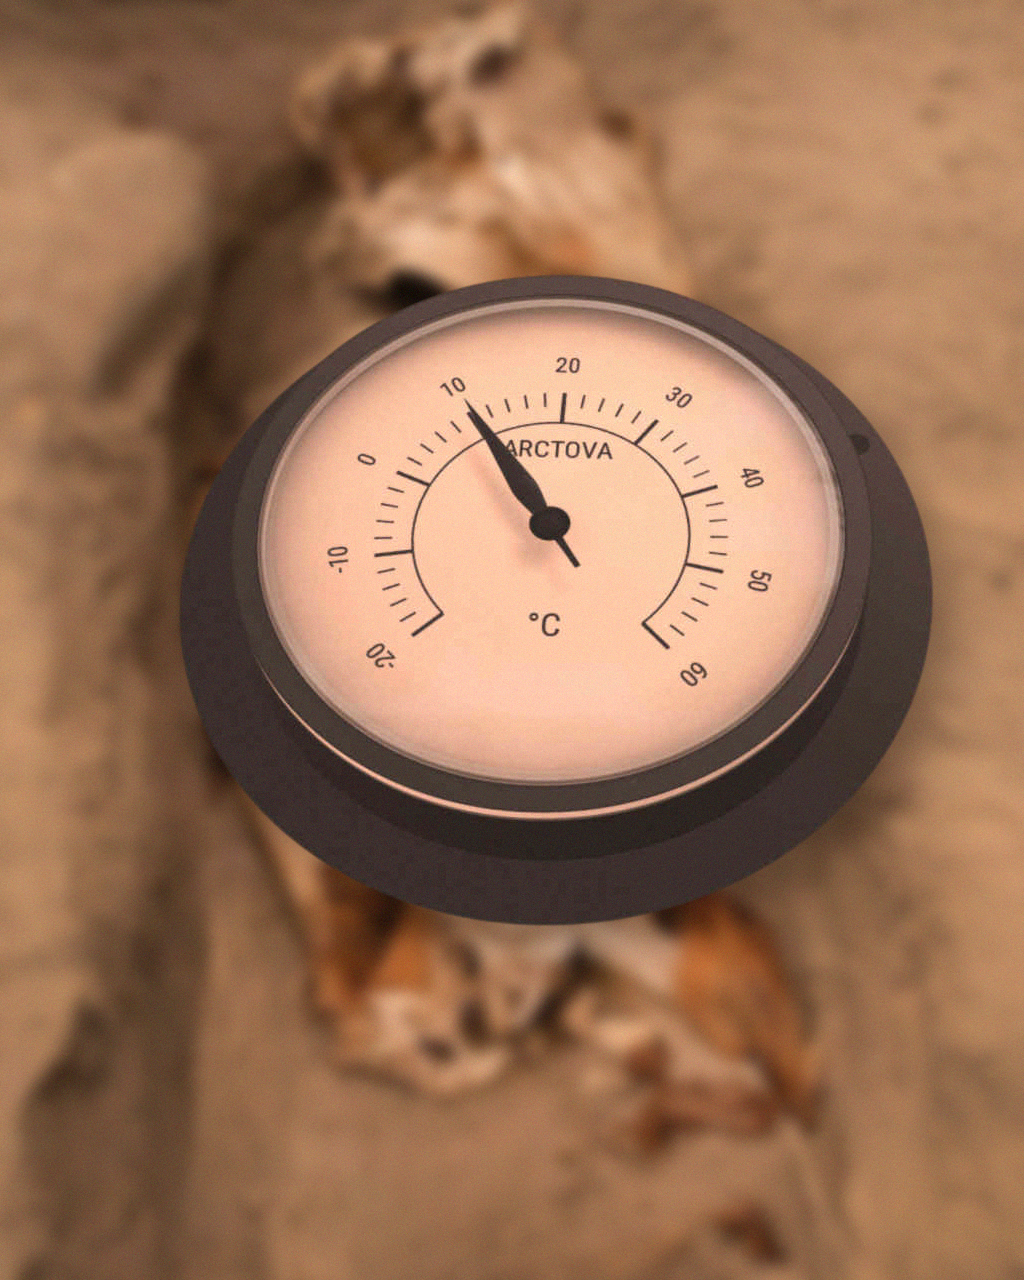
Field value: 10 °C
